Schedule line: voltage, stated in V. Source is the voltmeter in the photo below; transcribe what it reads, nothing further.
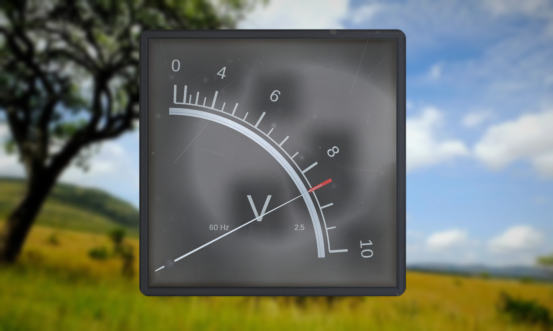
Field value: 8.5 V
